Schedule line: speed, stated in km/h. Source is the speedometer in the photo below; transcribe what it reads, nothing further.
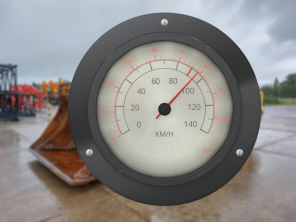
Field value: 95 km/h
